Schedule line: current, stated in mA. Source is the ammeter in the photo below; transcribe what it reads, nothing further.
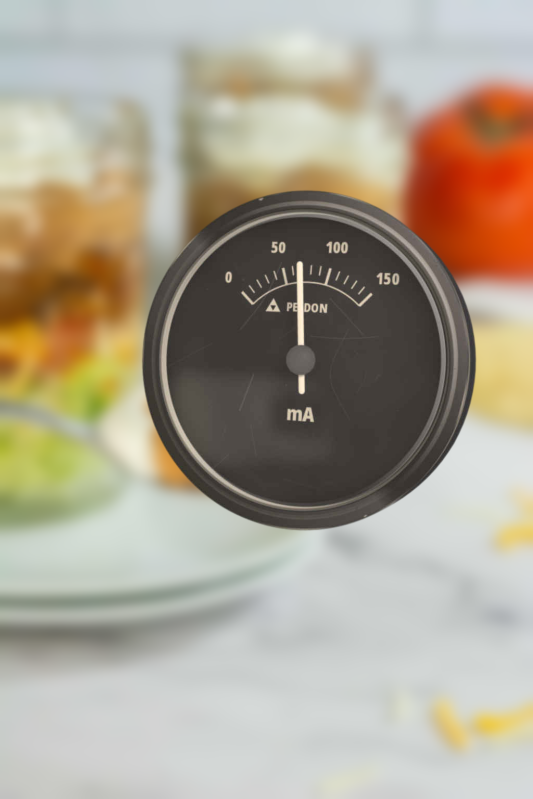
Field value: 70 mA
